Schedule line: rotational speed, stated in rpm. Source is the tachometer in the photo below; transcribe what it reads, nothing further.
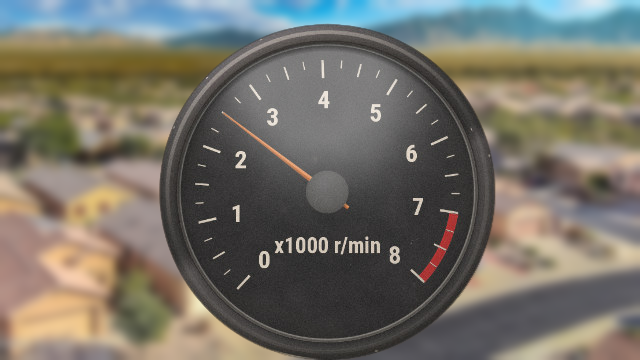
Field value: 2500 rpm
